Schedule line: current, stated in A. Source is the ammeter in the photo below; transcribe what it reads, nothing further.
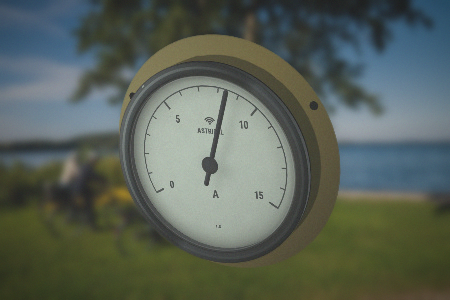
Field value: 8.5 A
